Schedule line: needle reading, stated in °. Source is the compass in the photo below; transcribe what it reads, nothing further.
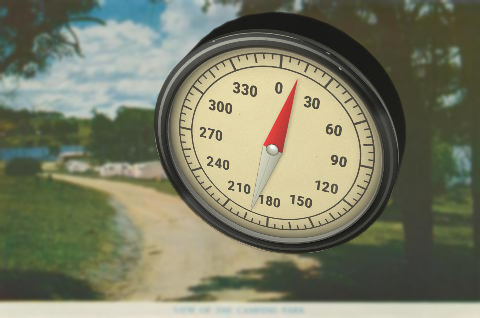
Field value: 12.5 °
